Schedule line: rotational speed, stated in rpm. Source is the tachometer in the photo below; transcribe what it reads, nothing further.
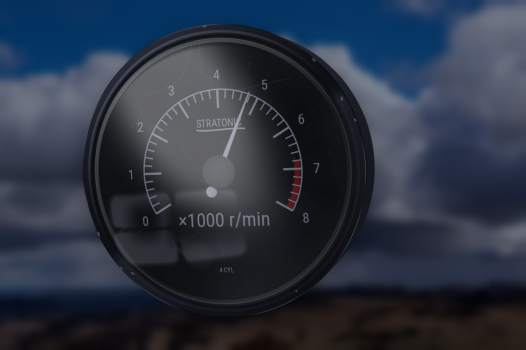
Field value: 4800 rpm
